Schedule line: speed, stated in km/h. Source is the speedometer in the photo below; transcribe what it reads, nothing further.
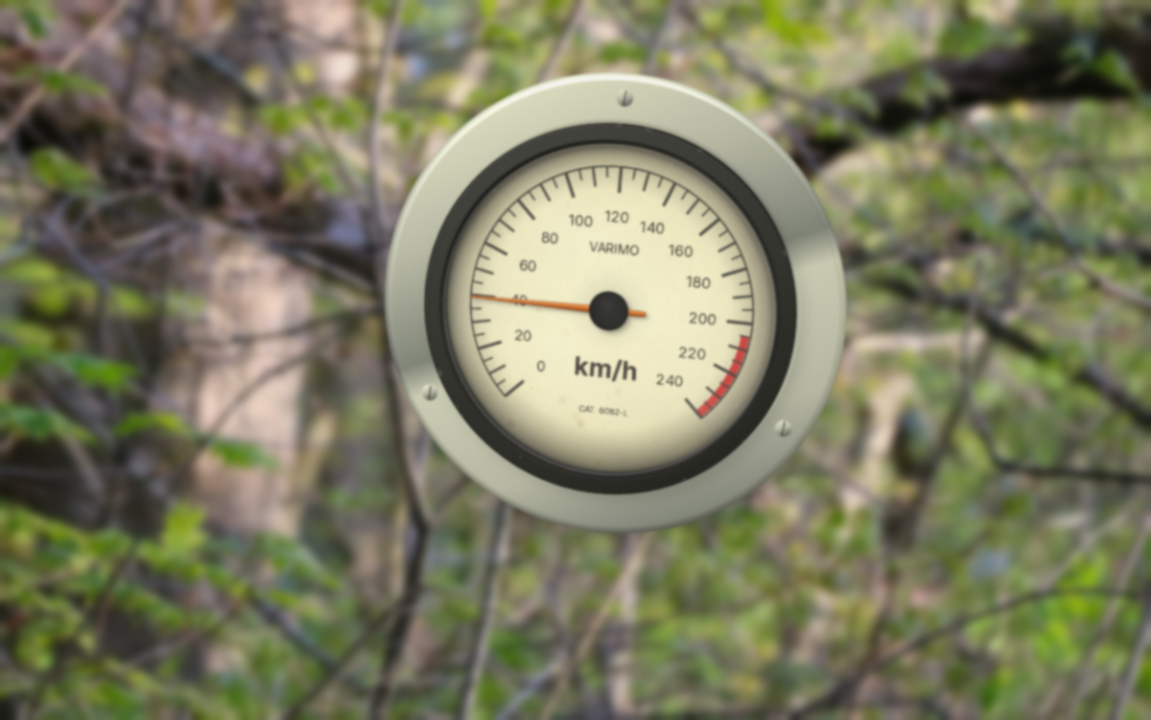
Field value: 40 km/h
